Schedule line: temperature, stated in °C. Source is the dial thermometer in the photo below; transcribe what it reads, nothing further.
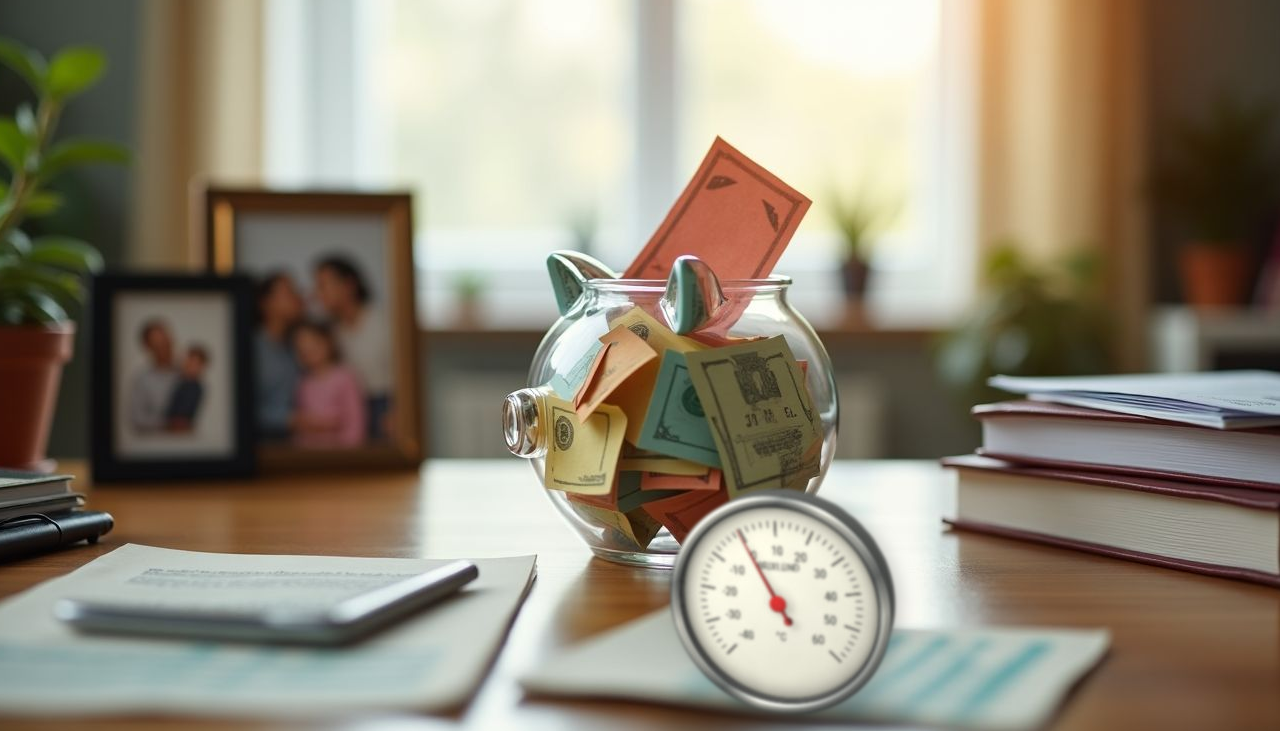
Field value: 0 °C
